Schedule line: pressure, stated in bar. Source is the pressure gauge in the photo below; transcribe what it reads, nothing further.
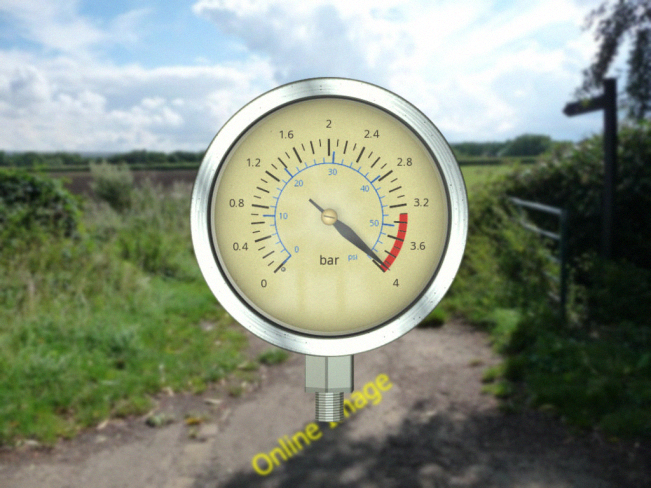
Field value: 3.95 bar
